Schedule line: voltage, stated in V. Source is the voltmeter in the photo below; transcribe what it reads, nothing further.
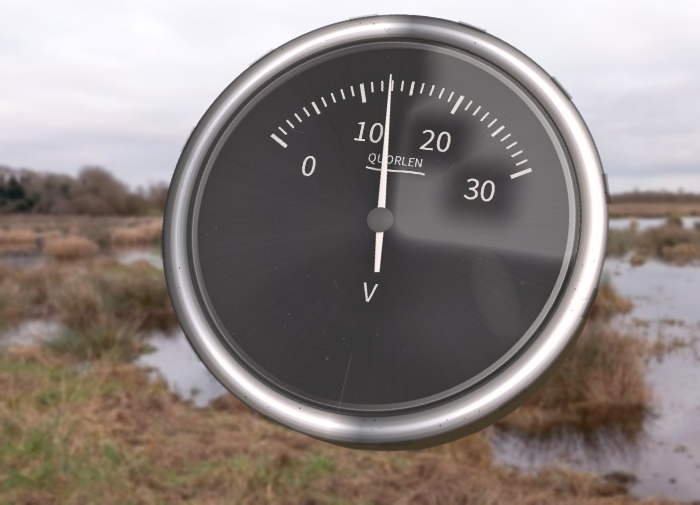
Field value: 13 V
